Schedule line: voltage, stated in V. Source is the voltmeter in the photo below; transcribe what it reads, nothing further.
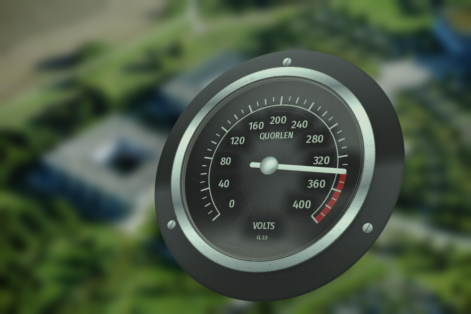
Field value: 340 V
